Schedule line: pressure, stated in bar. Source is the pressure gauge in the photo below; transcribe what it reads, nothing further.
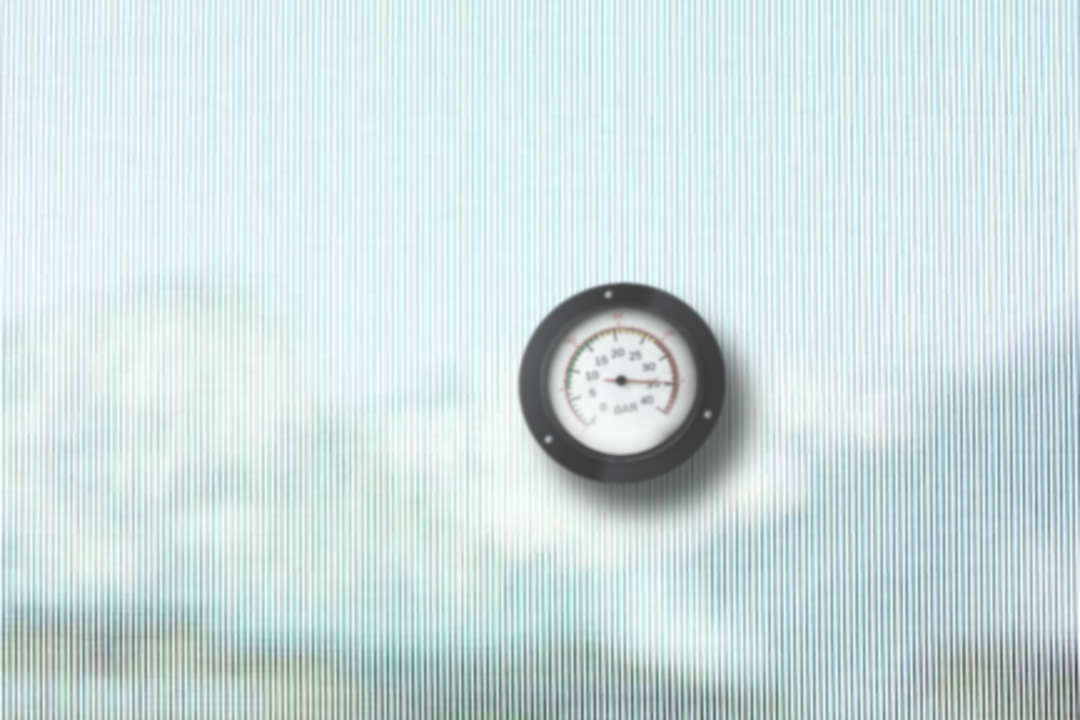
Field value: 35 bar
